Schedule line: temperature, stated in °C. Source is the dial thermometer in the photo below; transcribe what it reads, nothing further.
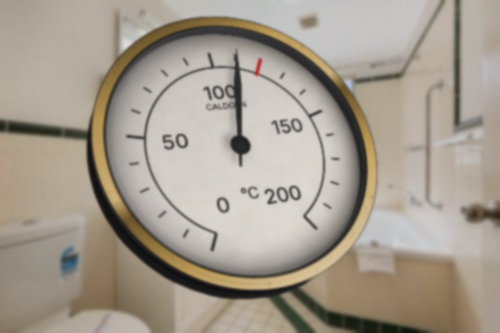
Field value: 110 °C
